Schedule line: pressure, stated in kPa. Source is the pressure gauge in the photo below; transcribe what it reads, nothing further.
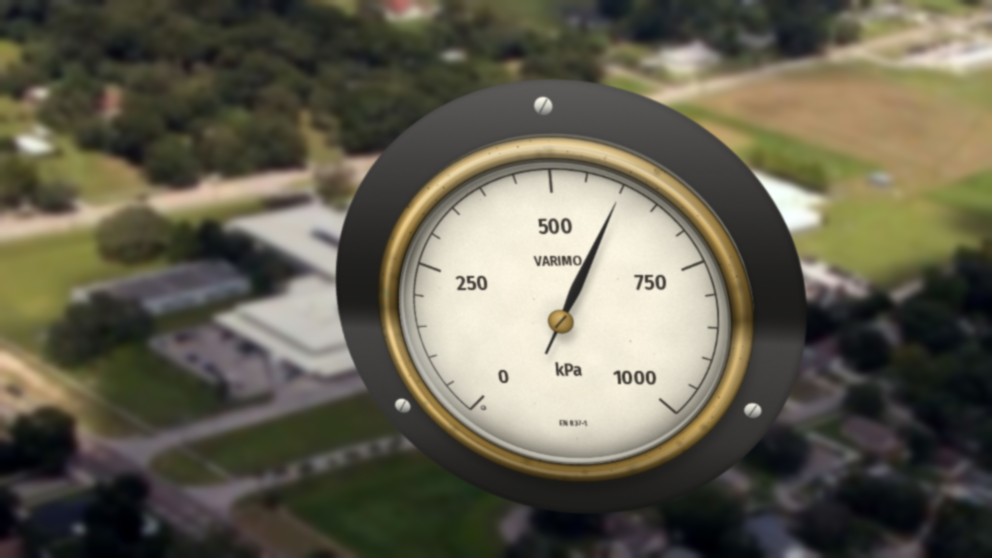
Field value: 600 kPa
